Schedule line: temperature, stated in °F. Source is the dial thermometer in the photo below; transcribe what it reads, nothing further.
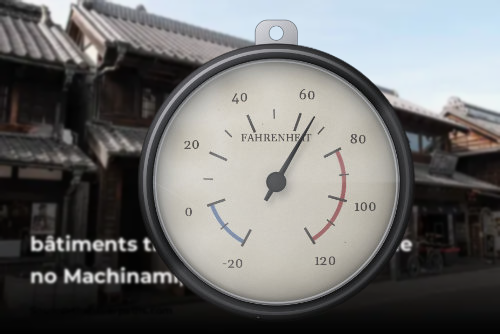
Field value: 65 °F
